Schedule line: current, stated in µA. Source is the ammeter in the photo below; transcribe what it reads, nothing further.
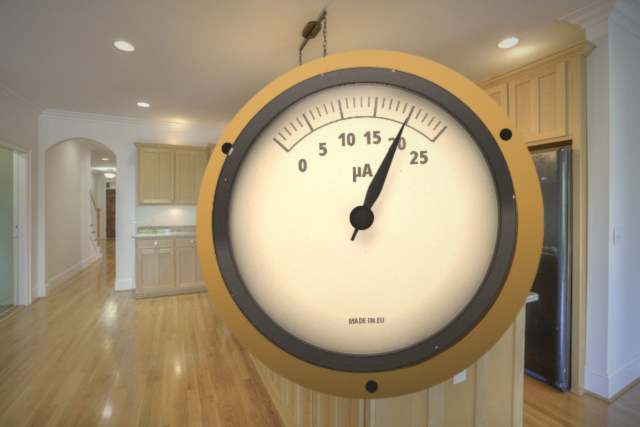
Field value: 20 µA
